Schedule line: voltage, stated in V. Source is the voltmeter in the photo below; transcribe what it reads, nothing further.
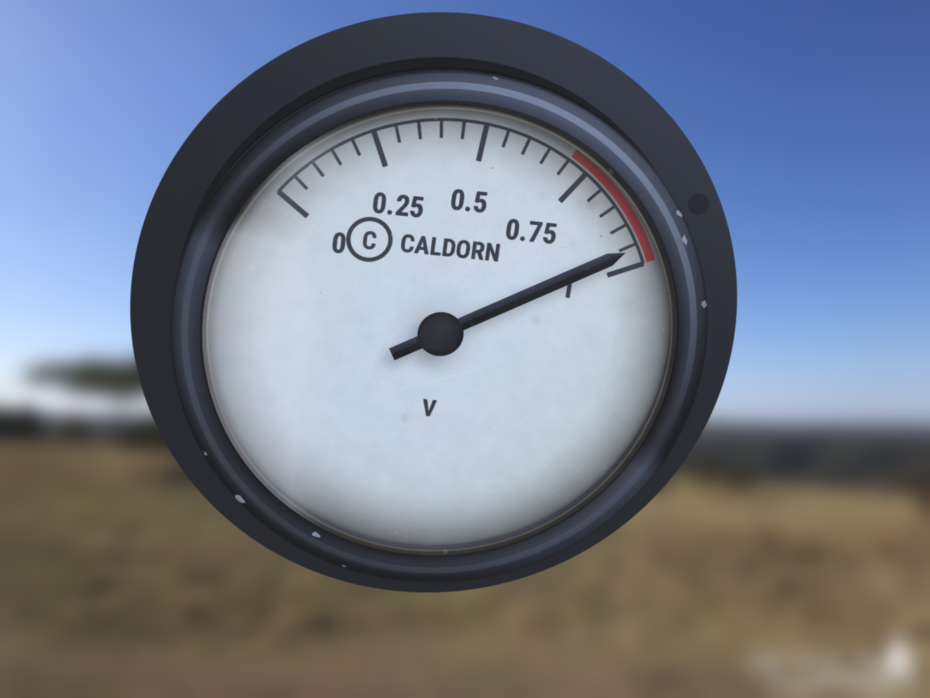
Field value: 0.95 V
